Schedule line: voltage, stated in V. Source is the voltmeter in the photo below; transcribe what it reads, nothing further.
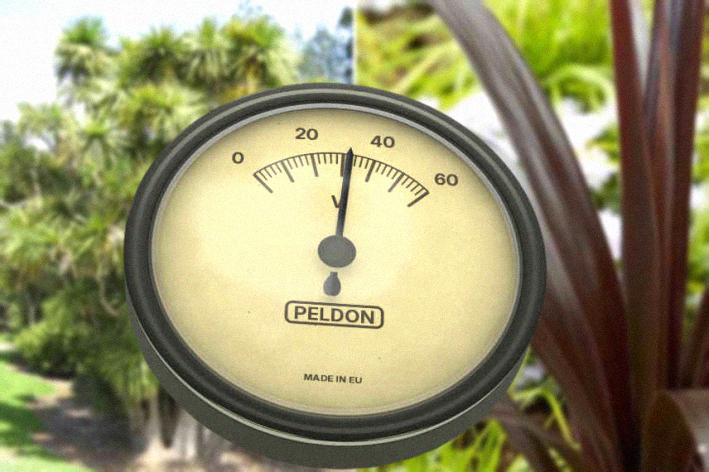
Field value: 32 V
